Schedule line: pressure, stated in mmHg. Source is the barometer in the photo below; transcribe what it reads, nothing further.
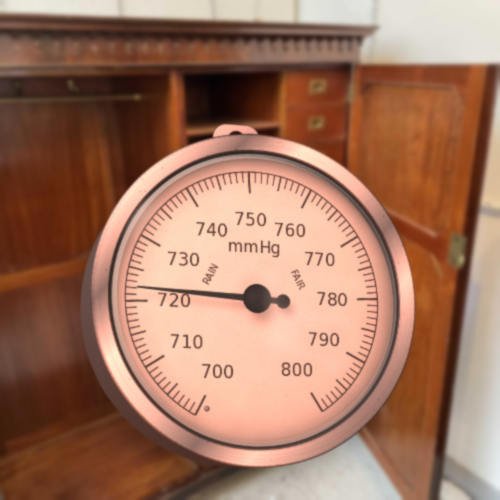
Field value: 722 mmHg
